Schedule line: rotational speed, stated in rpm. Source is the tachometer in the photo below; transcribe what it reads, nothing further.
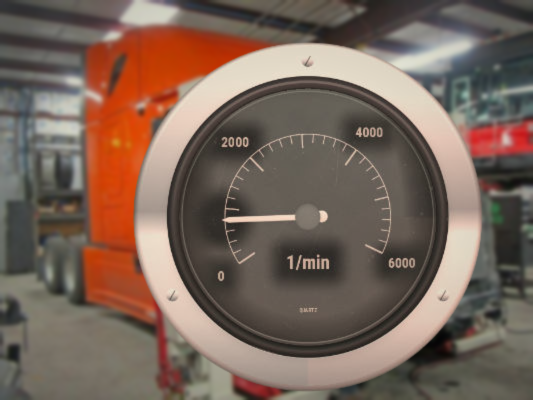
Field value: 800 rpm
